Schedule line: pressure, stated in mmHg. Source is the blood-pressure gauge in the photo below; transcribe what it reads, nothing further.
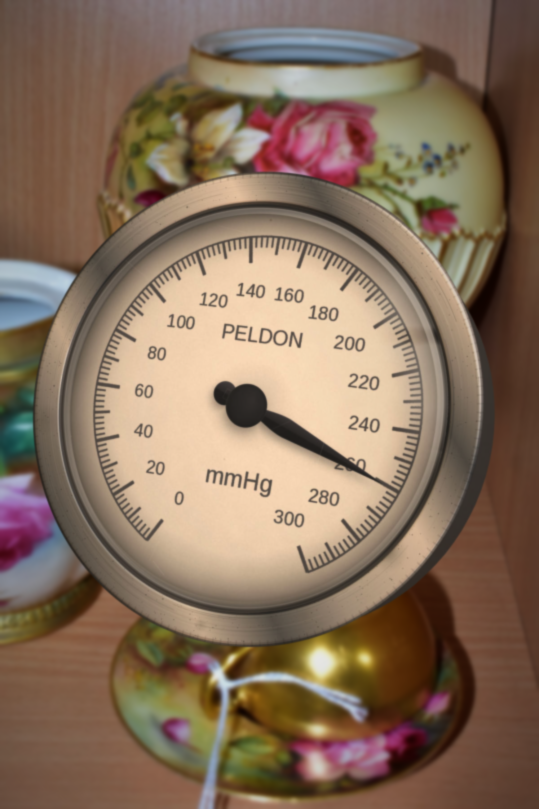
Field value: 260 mmHg
